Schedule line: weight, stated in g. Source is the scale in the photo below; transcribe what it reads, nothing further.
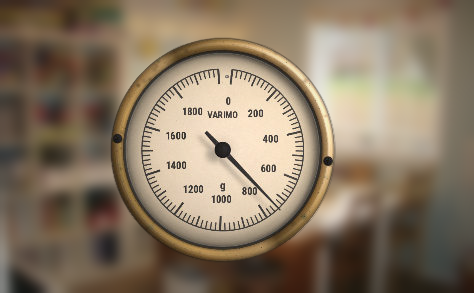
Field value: 740 g
